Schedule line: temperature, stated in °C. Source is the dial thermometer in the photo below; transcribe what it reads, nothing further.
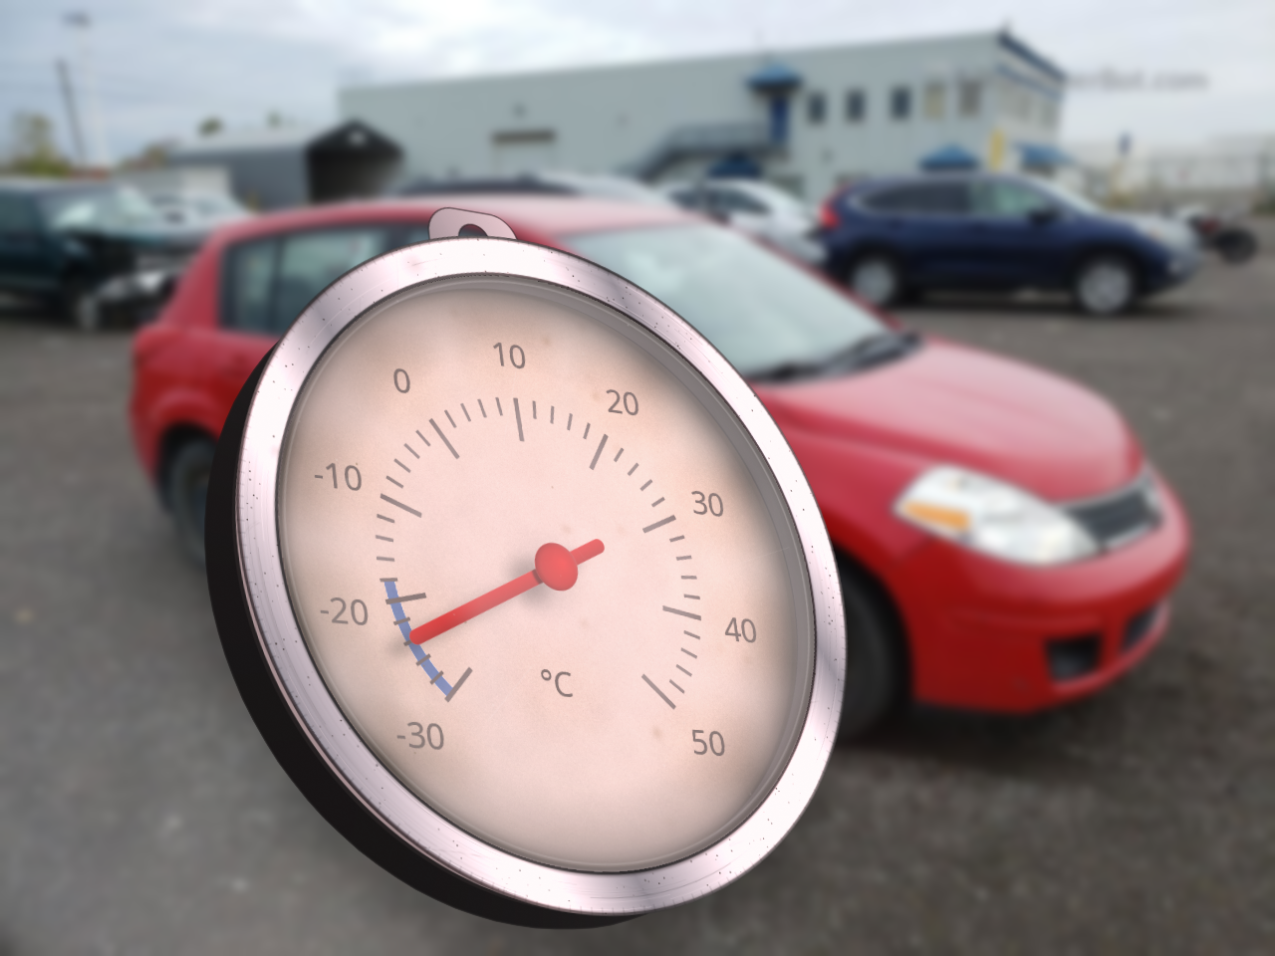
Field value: -24 °C
